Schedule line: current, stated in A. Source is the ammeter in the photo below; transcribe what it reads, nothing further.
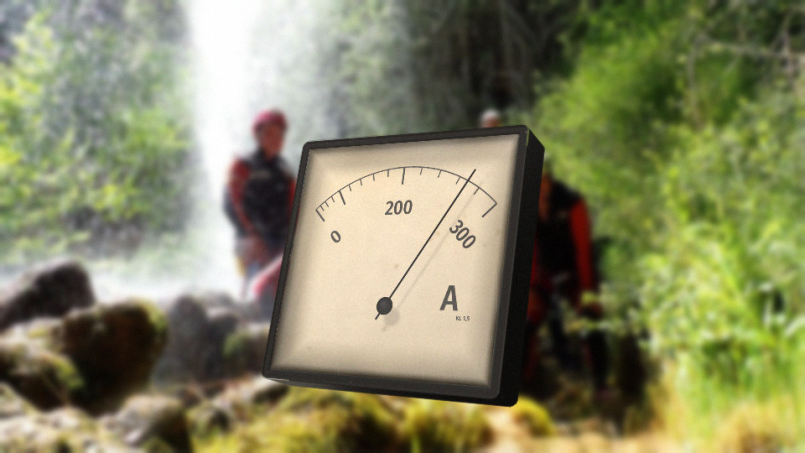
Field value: 270 A
